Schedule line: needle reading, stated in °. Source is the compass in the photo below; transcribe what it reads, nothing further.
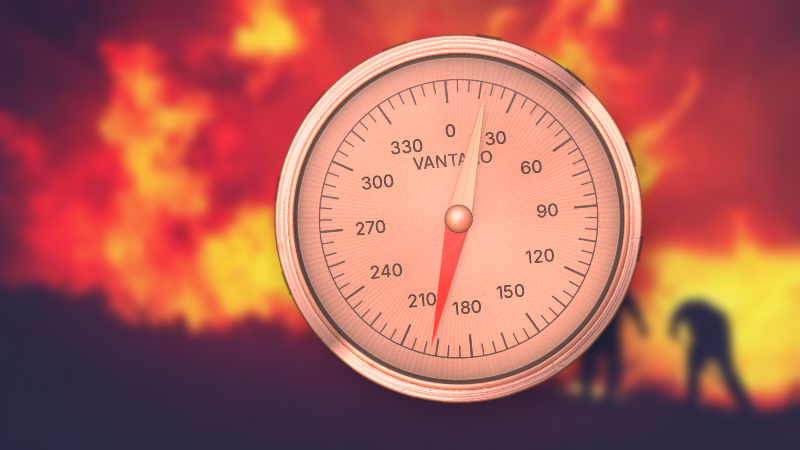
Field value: 197.5 °
